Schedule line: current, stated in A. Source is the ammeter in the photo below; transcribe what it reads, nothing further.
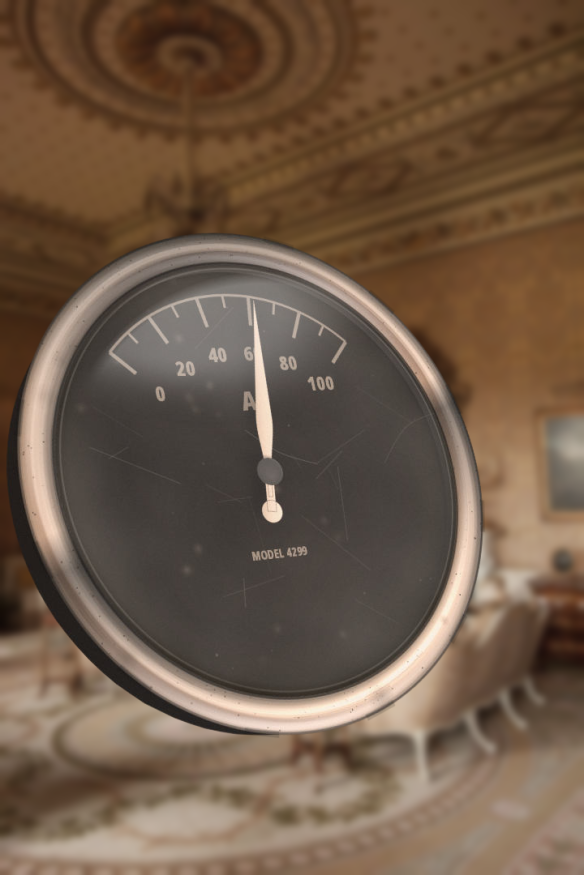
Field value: 60 A
